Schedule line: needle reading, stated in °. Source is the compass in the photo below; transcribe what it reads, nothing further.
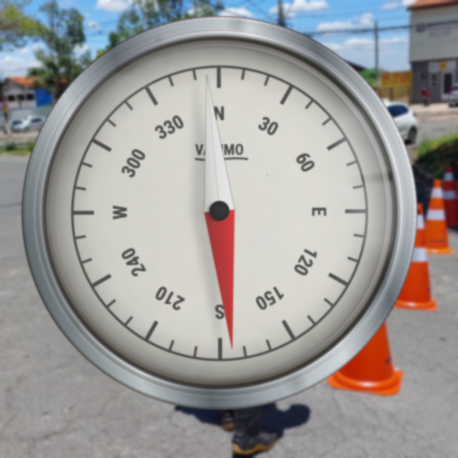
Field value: 175 °
